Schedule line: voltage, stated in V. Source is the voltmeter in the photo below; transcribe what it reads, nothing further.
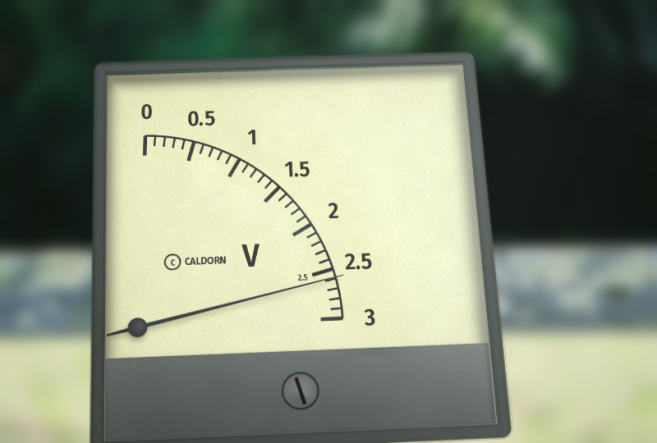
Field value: 2.6 V
